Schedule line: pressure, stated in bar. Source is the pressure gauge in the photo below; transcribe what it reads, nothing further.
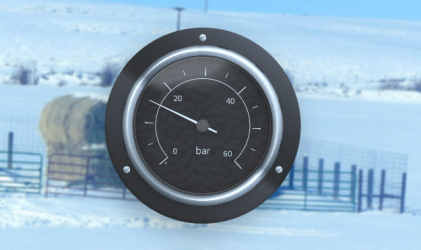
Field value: 15 bar
